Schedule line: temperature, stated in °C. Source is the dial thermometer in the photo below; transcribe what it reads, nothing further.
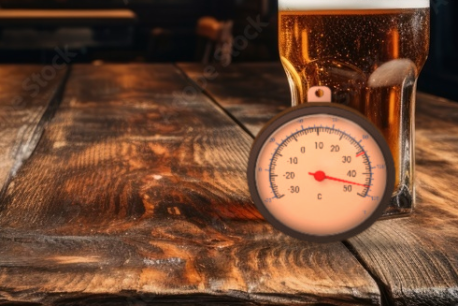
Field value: 45 °C
